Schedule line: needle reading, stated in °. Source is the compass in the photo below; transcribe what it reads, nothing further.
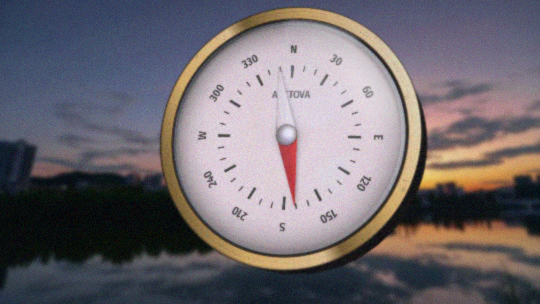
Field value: 170 °
